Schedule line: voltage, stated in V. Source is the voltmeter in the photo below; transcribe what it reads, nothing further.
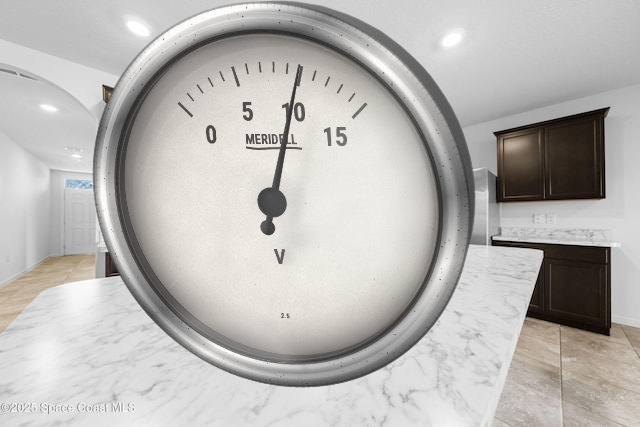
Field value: 10 V
